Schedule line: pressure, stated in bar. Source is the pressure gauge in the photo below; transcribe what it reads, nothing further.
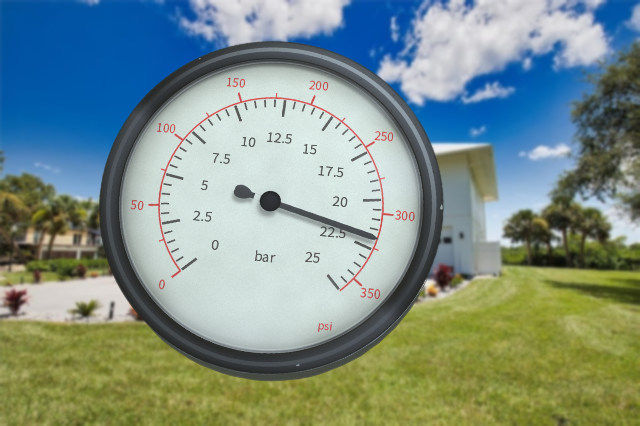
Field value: 22 bar
